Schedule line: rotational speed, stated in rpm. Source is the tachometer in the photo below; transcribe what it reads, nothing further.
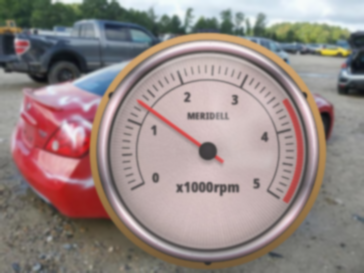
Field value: 1300 rpm
